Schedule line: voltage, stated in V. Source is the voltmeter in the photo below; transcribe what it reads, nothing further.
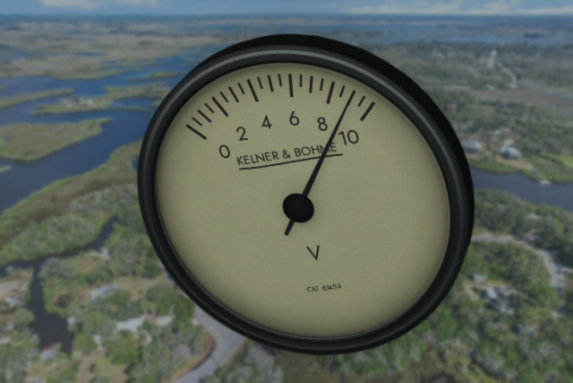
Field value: 9 V
